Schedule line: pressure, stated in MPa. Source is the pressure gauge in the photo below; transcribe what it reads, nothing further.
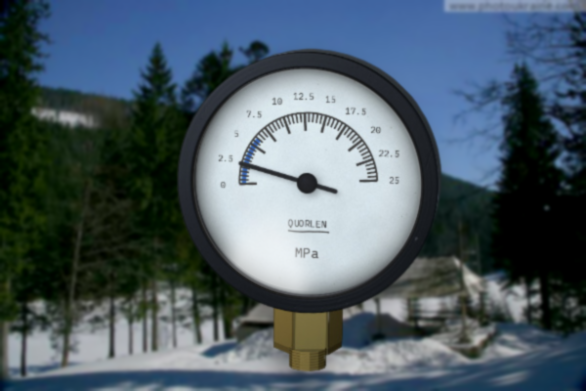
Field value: 2.5 MPa
